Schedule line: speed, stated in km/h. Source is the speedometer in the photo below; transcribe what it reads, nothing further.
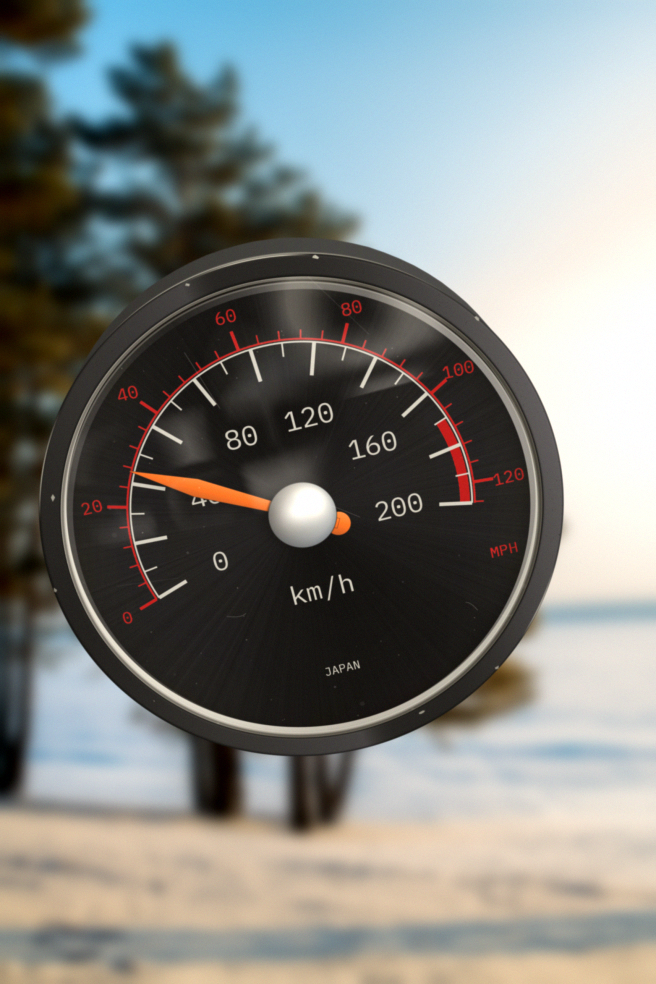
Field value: 45 km/h
